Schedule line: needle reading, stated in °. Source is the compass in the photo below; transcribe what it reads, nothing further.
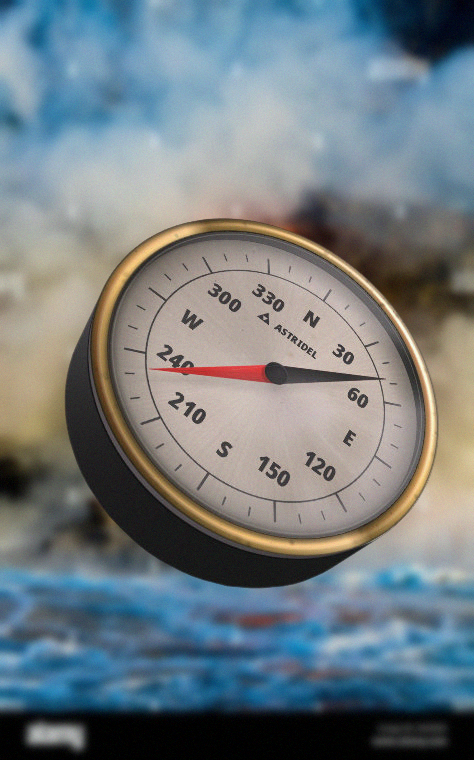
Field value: 230 °
